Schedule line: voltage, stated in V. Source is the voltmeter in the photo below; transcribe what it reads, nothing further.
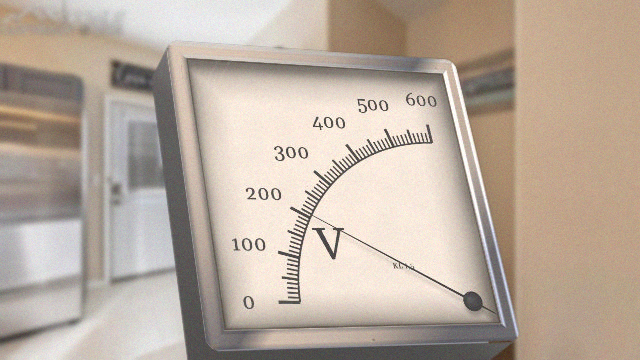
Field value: 200 V
